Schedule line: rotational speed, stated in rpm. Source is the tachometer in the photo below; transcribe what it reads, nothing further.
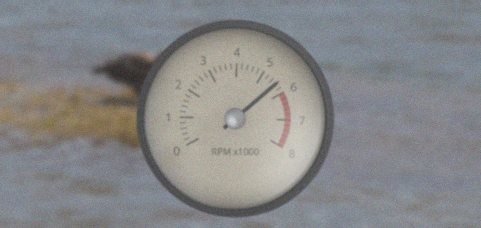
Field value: 5600 rpm
